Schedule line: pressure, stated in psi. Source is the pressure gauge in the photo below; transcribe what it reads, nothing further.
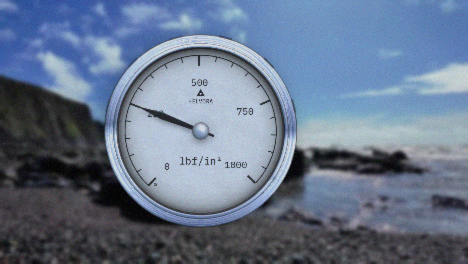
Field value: 250 psi
